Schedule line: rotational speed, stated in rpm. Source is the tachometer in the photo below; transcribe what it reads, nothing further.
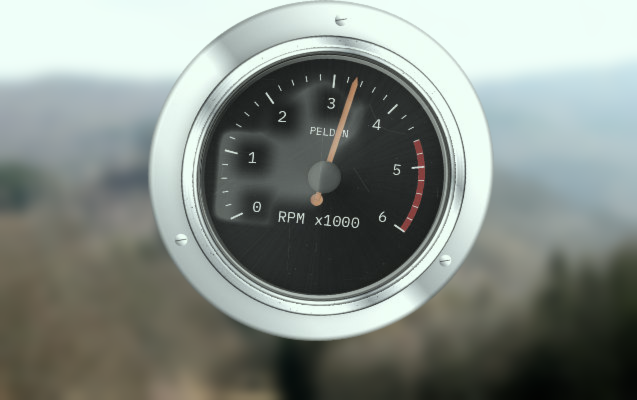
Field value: 3300 rpm
